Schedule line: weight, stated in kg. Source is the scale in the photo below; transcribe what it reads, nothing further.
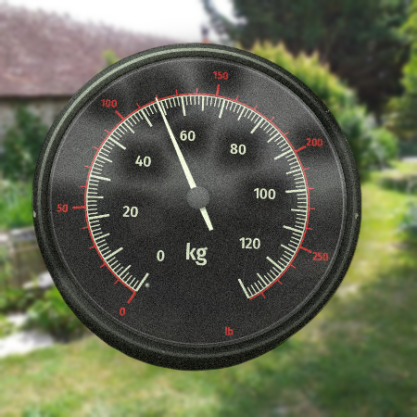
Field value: 54 kg
